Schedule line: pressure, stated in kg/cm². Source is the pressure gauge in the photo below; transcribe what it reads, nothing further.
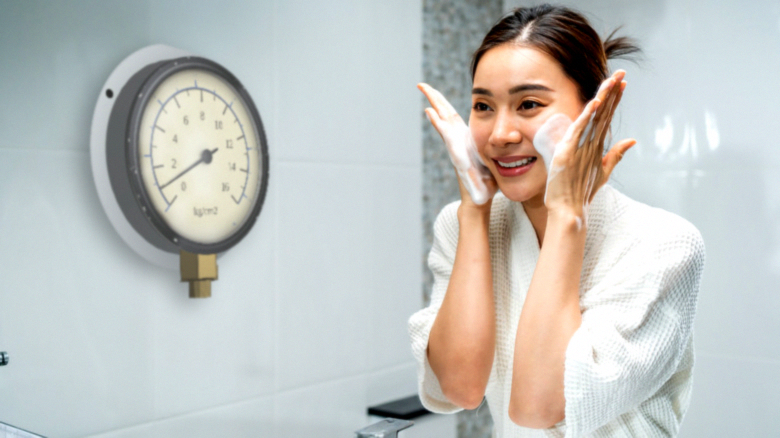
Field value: 1 kg/cm²
